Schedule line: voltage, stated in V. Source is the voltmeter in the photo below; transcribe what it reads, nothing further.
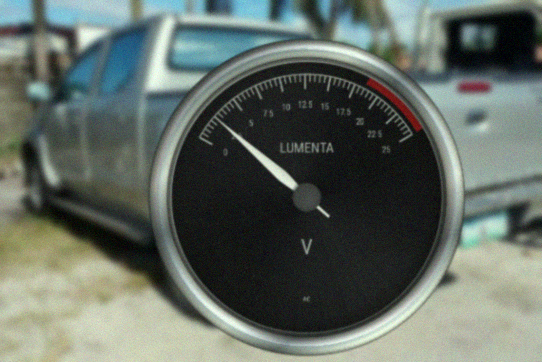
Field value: 2.5 V
